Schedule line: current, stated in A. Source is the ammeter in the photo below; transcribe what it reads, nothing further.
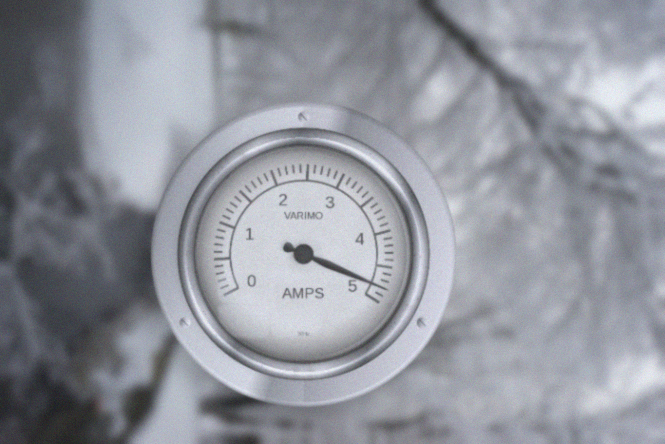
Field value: 4.8 A
